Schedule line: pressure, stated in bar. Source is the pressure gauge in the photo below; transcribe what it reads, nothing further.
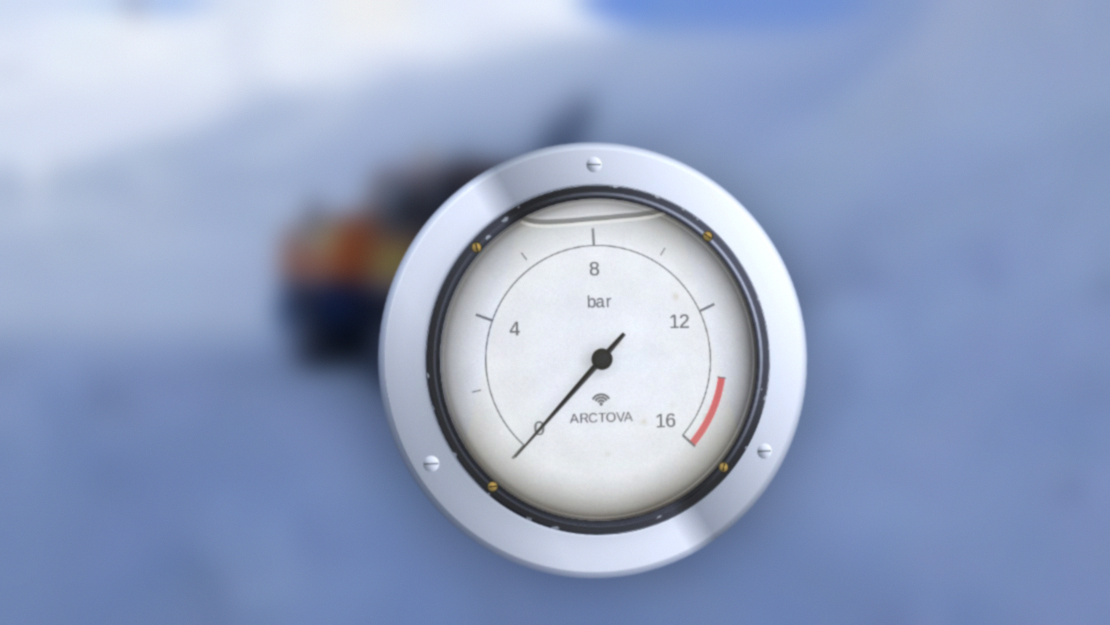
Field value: 0 bar
